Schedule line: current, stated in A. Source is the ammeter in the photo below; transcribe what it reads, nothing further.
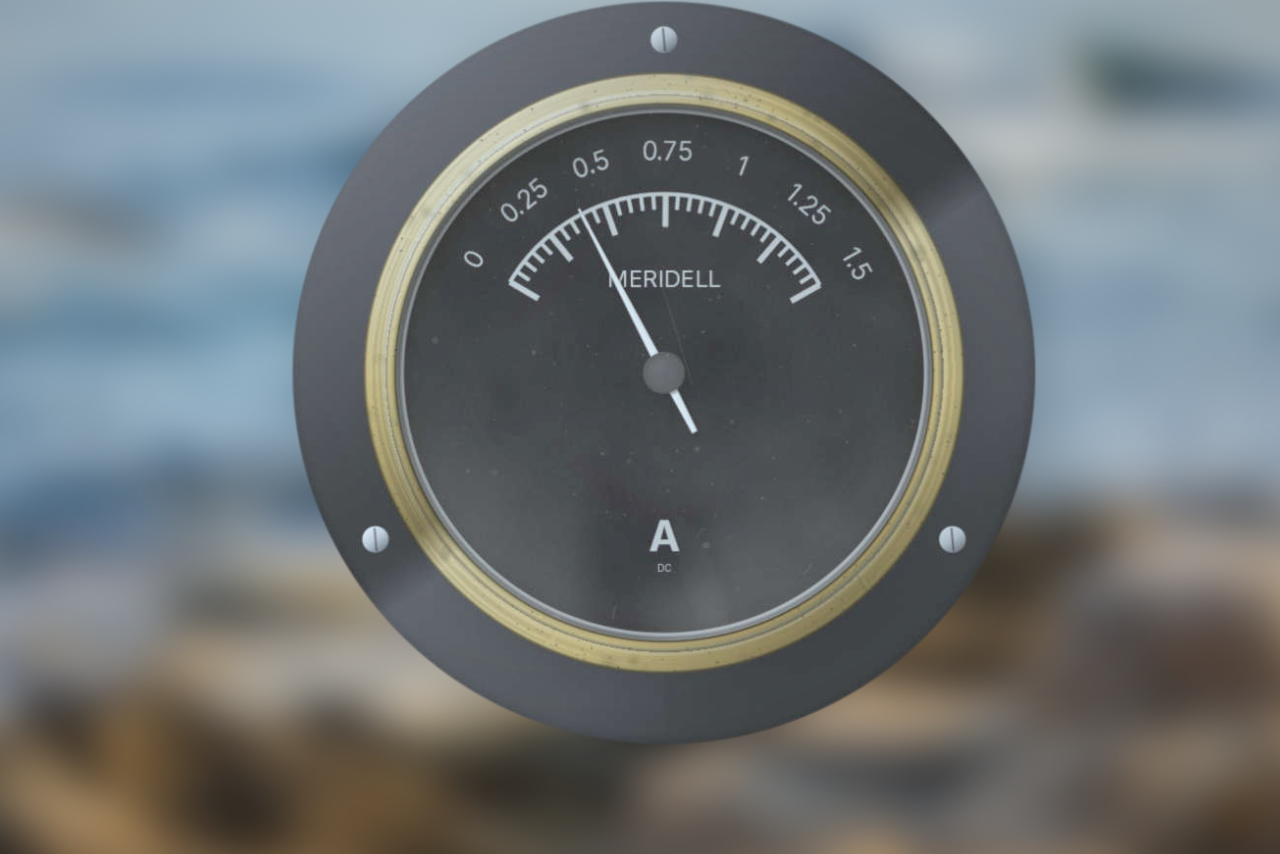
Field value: 0.4 A
